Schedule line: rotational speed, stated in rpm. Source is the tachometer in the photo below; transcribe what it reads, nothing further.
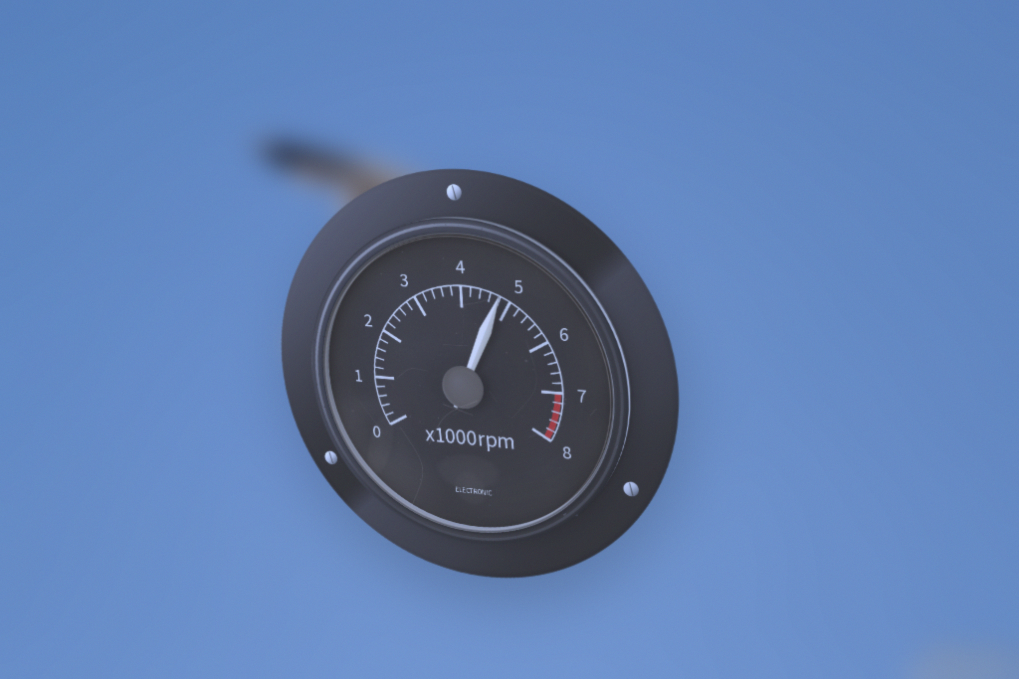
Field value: 4800 rpm
